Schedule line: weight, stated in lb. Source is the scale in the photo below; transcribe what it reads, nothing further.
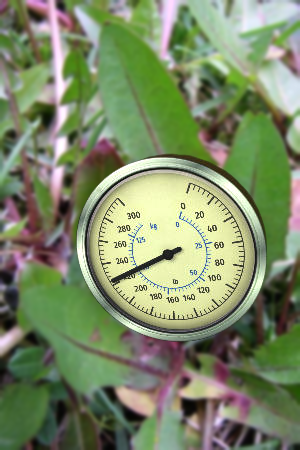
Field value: 224 lb
